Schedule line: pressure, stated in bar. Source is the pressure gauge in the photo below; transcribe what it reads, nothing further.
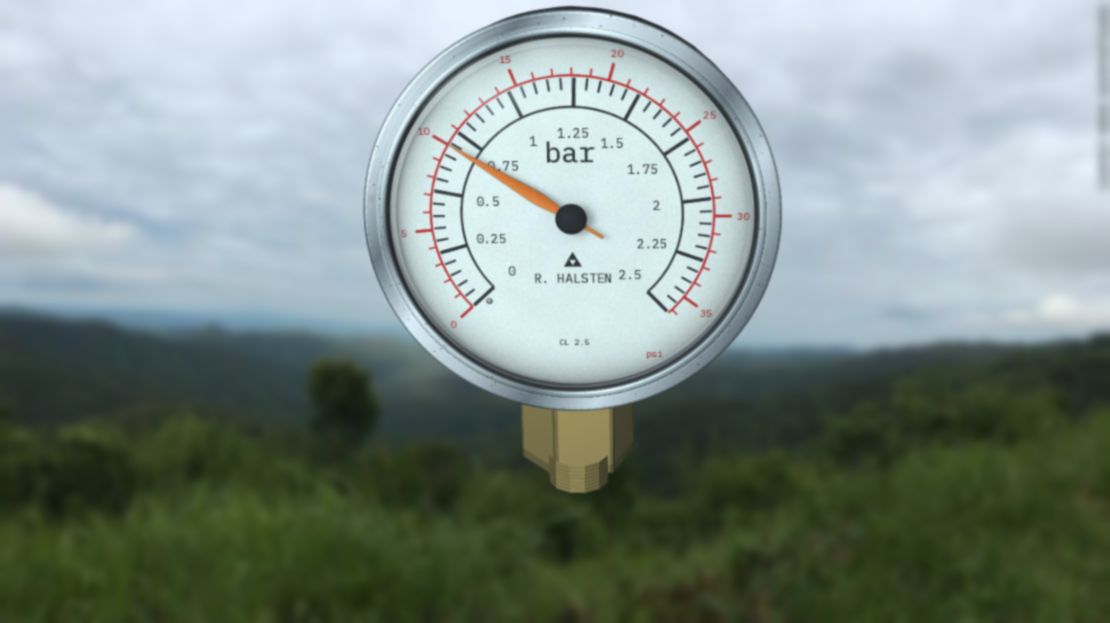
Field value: 0.7 bar
